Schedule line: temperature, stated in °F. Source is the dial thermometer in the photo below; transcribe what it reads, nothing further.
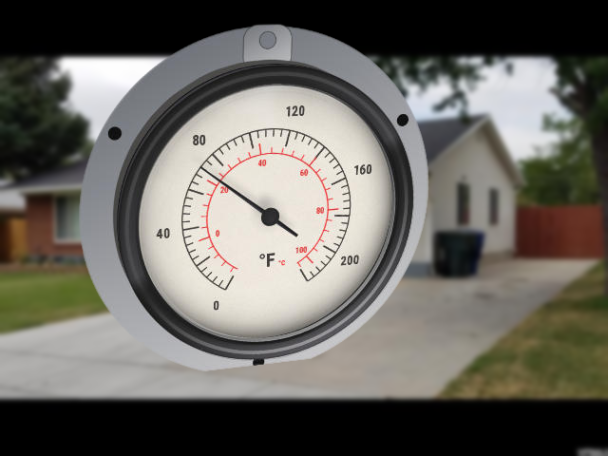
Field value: 72 °F
